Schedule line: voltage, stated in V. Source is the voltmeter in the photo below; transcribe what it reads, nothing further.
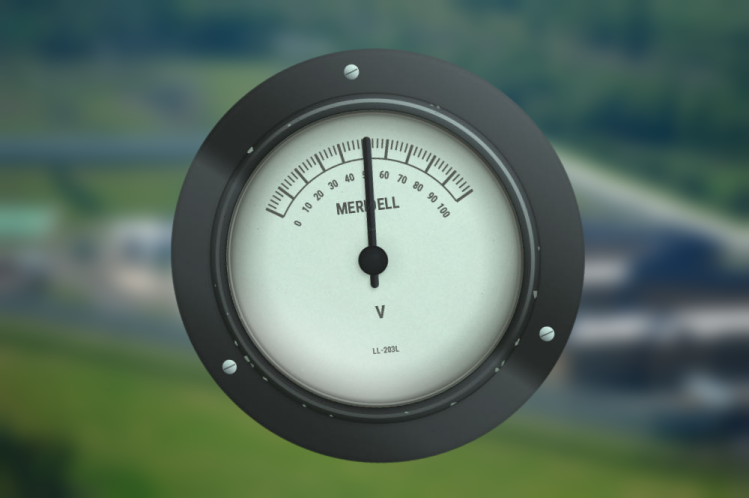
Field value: 52 V
